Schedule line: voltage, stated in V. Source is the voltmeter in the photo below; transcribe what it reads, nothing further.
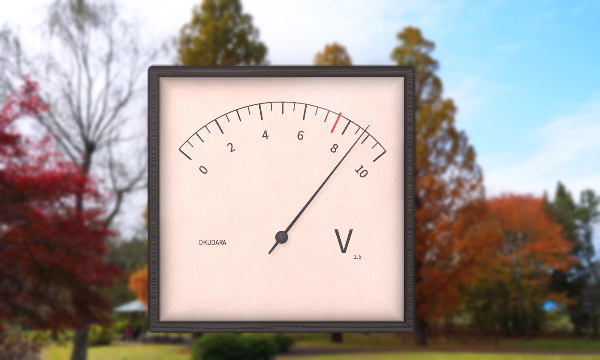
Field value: 8.75 V
